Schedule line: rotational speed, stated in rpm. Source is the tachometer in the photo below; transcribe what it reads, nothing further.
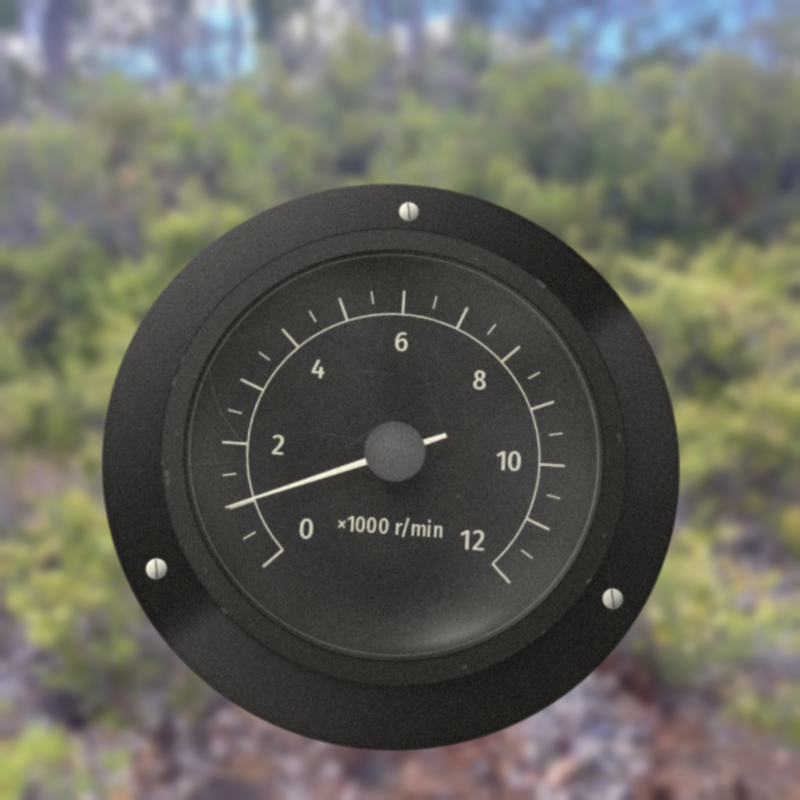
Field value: 1000 rpm
